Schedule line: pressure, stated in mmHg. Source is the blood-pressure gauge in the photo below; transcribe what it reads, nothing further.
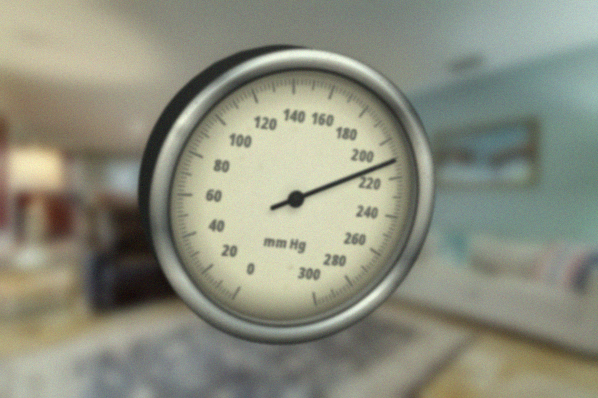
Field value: 210 mmHg
